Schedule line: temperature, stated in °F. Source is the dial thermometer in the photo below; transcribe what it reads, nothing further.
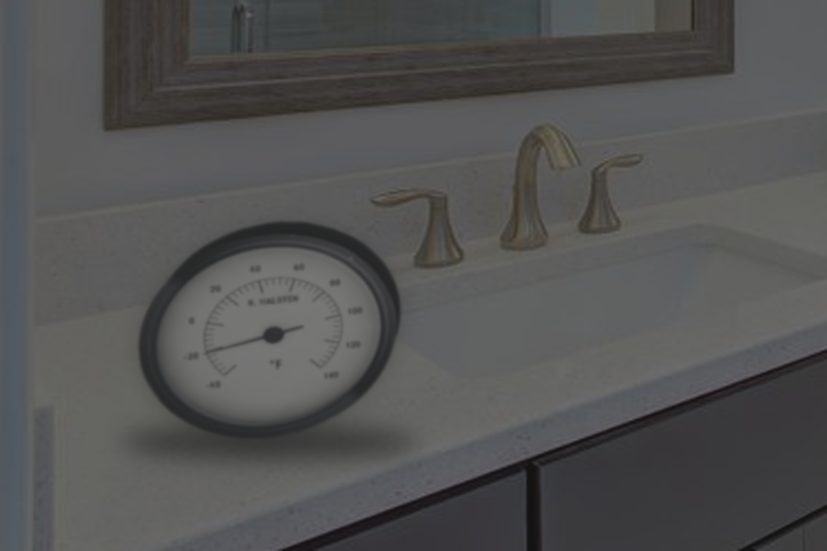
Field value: -20 °F
